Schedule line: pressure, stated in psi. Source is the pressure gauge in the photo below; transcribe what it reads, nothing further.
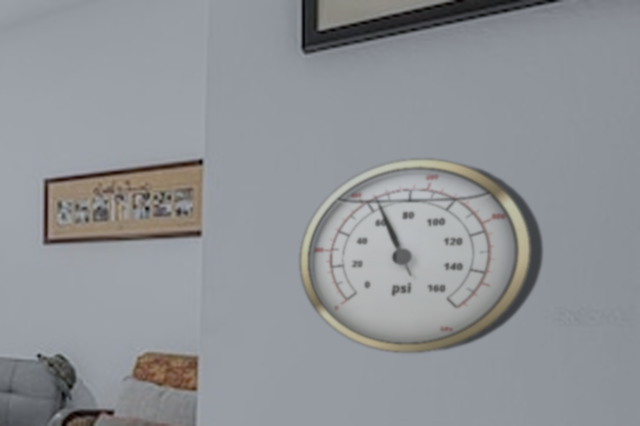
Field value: 65 psi
